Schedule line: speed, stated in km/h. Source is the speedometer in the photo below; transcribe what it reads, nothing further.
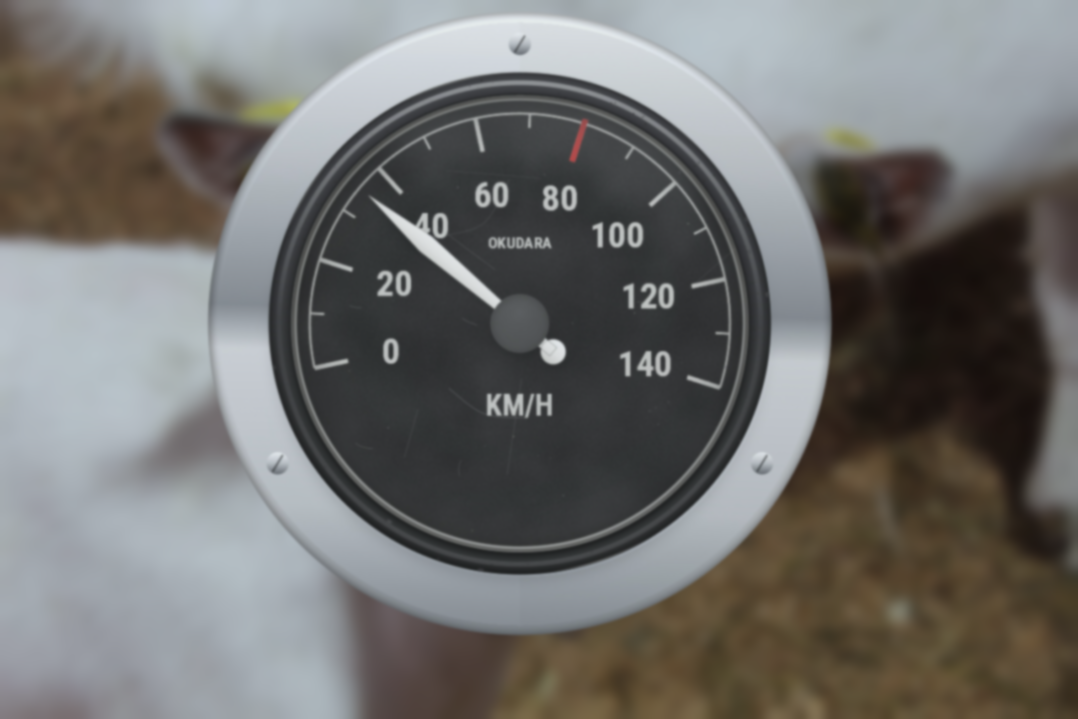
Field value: 35 km/h
